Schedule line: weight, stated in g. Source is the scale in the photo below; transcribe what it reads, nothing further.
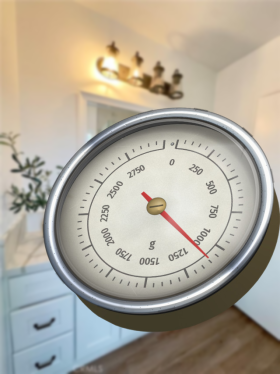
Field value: 1100 g
